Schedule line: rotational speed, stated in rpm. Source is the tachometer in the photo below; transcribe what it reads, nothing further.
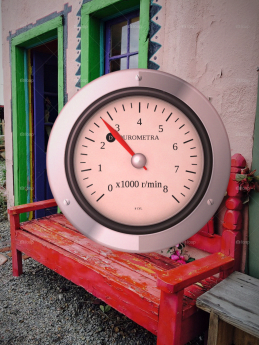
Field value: 2750 rpm
